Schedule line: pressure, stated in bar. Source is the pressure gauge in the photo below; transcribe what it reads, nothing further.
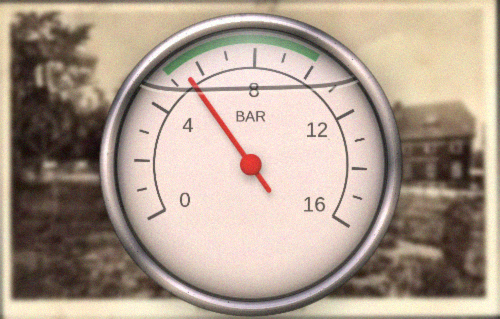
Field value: 5.5 bar
